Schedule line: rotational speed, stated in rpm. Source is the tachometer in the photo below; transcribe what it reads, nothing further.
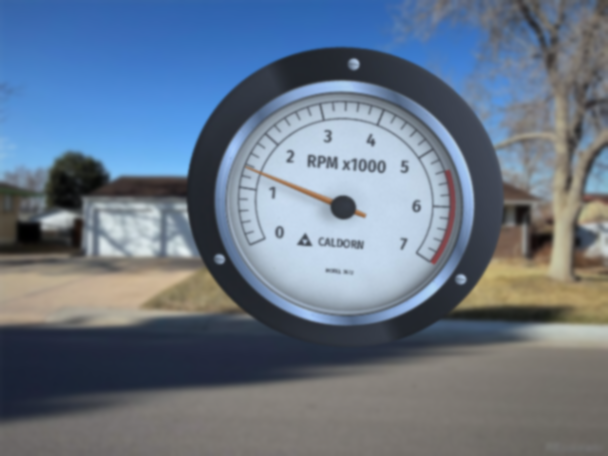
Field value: 1400 rpm
